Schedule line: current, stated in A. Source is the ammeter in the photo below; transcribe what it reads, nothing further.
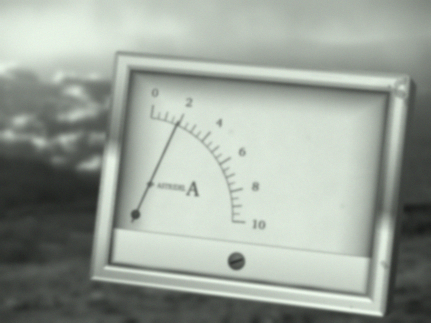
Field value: 2 A
